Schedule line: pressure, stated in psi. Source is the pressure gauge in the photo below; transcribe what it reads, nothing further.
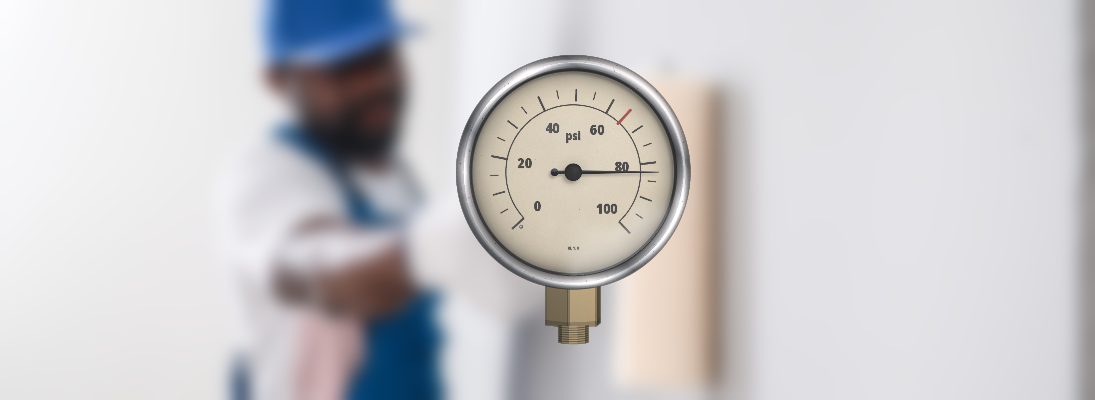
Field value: 82.5 psi
